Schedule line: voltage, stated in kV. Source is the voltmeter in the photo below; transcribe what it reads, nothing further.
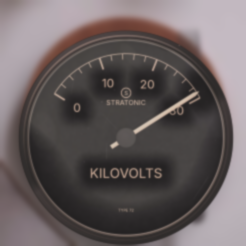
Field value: 29 kV
